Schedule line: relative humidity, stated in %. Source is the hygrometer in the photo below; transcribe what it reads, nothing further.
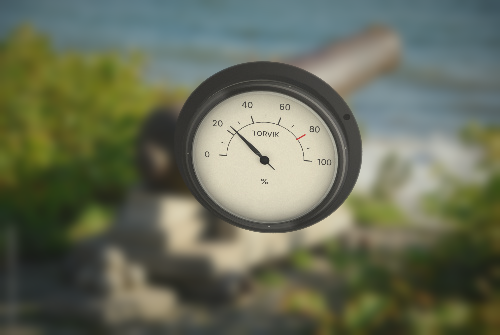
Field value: 25 %
